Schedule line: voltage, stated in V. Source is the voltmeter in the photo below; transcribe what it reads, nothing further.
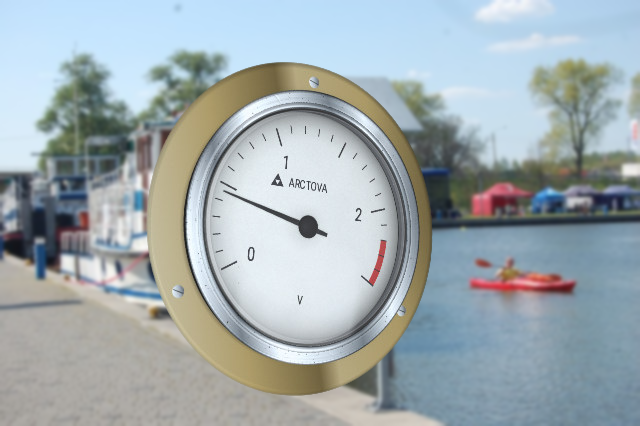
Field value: 0.45 V
